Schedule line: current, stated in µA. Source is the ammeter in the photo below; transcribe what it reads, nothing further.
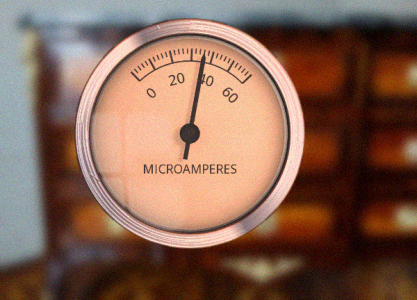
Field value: 36 µA
